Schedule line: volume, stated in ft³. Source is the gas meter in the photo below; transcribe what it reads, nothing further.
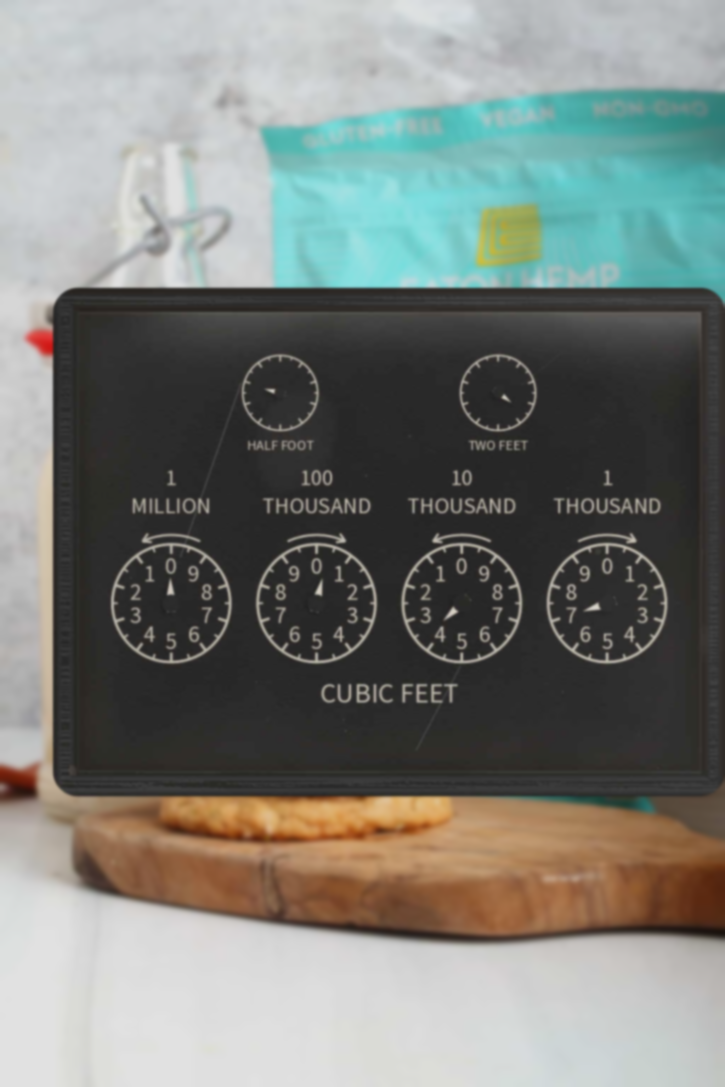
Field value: 3700 ft³
